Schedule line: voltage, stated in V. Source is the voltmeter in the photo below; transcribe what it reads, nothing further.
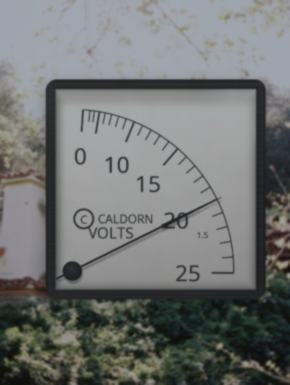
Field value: 20 V
